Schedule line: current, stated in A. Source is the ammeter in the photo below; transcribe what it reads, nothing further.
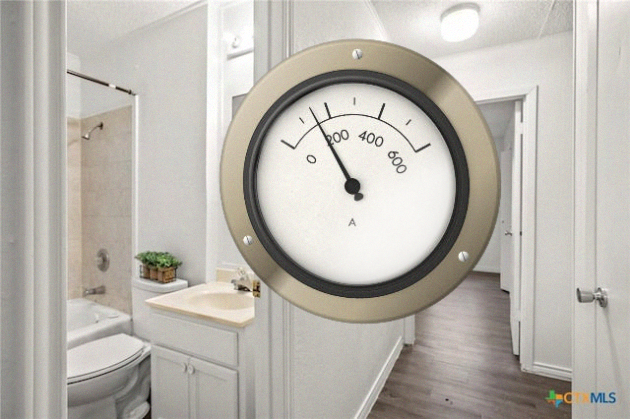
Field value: 150 A
